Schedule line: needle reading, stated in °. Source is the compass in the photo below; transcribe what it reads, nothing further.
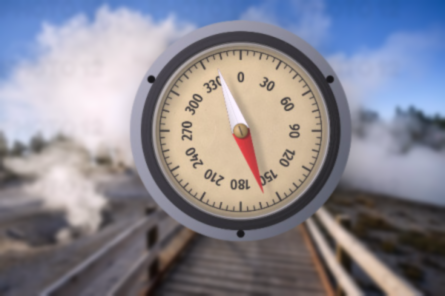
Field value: 160 °
